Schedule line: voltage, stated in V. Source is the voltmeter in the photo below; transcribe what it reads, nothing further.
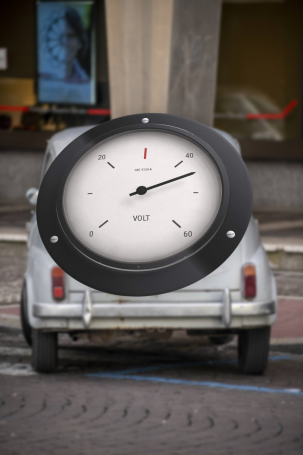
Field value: 45 V
